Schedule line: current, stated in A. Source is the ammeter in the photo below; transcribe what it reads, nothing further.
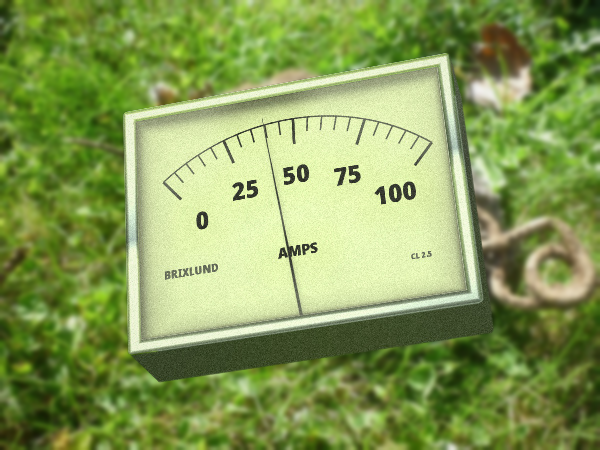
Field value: 40 A
